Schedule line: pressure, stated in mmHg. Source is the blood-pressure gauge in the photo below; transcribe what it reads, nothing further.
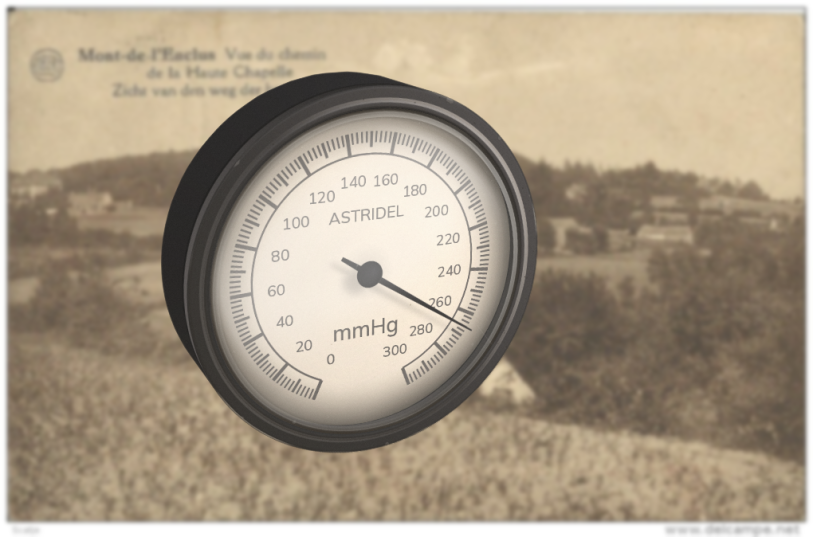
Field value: 266 mmHg
